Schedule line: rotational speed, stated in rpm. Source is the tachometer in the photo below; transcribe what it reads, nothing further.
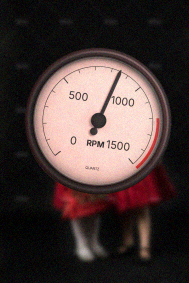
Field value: 850 rpm
